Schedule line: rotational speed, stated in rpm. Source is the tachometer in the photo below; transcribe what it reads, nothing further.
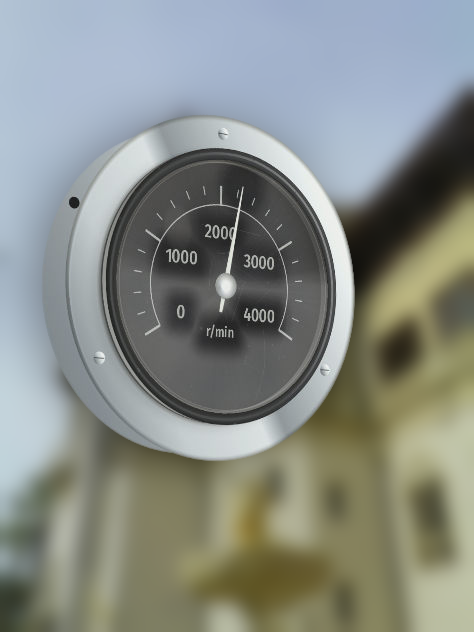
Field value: 2200 rpm
